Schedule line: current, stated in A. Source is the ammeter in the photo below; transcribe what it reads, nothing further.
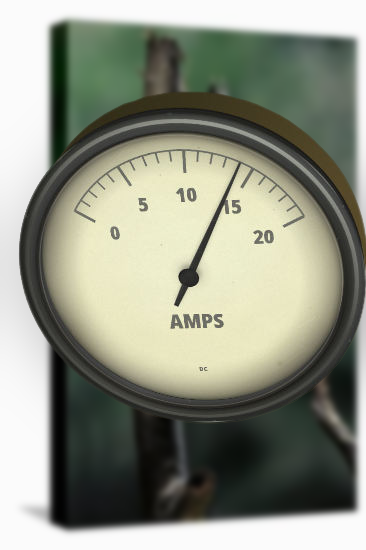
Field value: 14 A
